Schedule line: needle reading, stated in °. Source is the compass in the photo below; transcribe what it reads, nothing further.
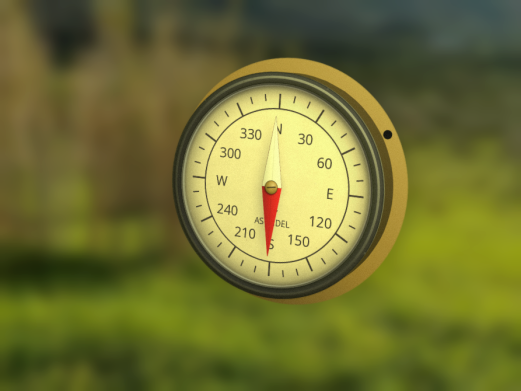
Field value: 180 °
